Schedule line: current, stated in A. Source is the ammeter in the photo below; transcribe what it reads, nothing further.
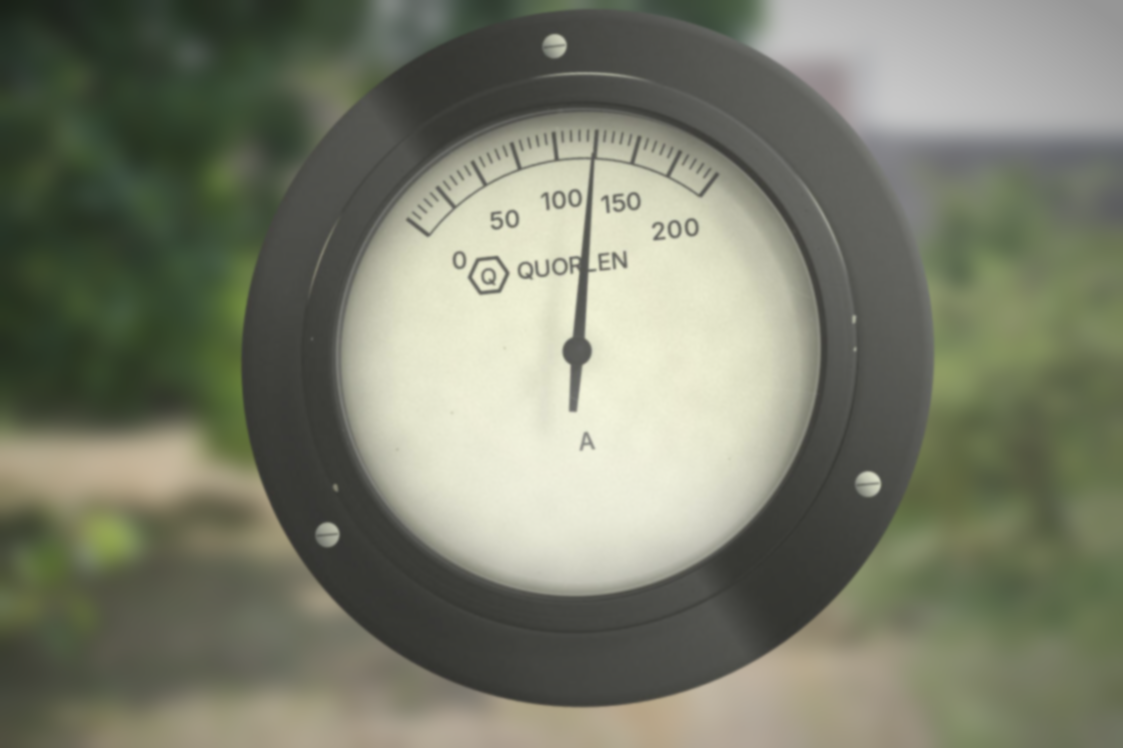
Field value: 125 A
